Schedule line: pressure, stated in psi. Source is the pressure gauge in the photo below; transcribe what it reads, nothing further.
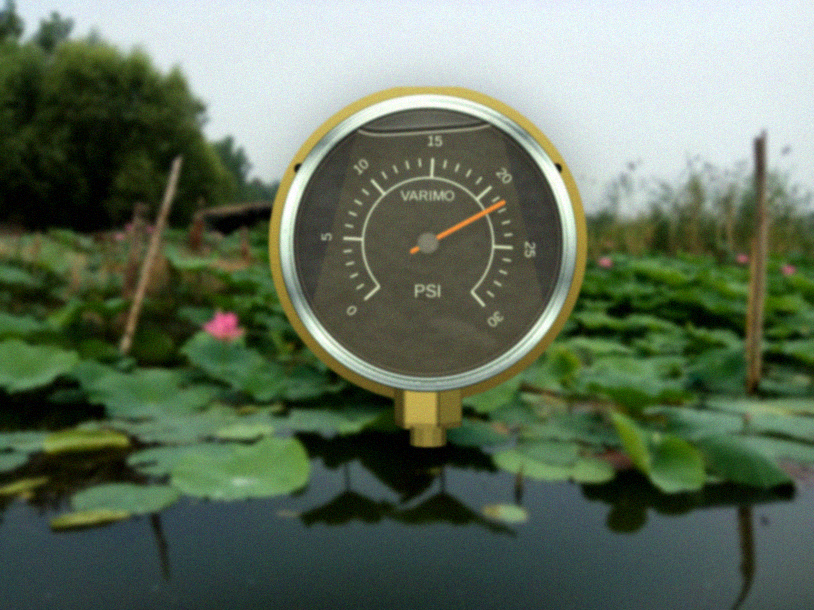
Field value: 21.5 psi
